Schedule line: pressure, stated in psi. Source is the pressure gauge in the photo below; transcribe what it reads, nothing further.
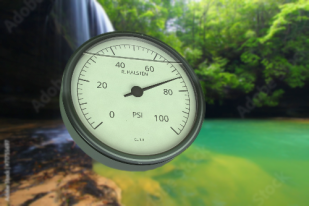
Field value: 74 psi
